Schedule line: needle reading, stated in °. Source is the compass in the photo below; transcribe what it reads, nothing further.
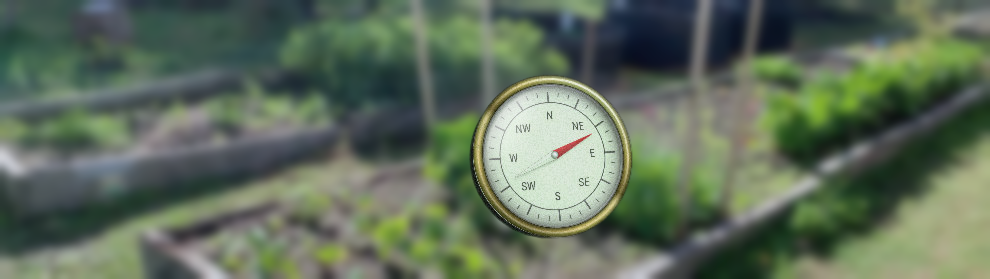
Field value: 65 °
